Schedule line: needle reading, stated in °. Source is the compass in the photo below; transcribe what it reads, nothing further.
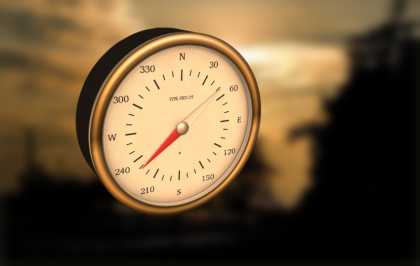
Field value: 230 °
